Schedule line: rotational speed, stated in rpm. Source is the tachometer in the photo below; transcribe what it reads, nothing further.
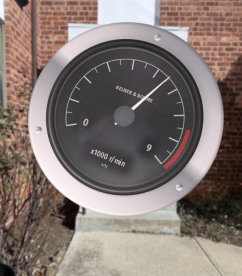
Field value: 5500 rpm
